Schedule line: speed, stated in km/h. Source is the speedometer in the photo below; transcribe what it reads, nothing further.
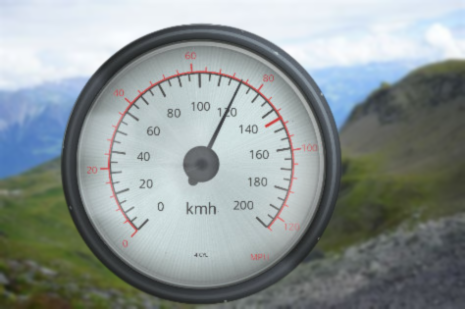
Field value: 120 km/h
